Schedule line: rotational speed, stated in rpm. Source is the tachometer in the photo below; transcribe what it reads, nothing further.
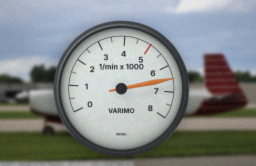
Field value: 6500 rpm
